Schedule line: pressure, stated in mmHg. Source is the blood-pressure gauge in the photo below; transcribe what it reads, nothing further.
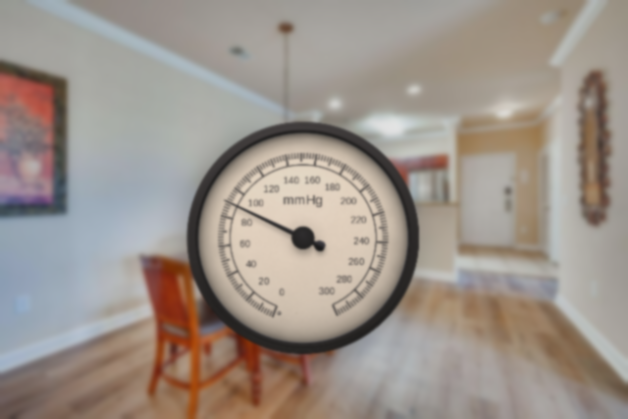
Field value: 90 mmHg
